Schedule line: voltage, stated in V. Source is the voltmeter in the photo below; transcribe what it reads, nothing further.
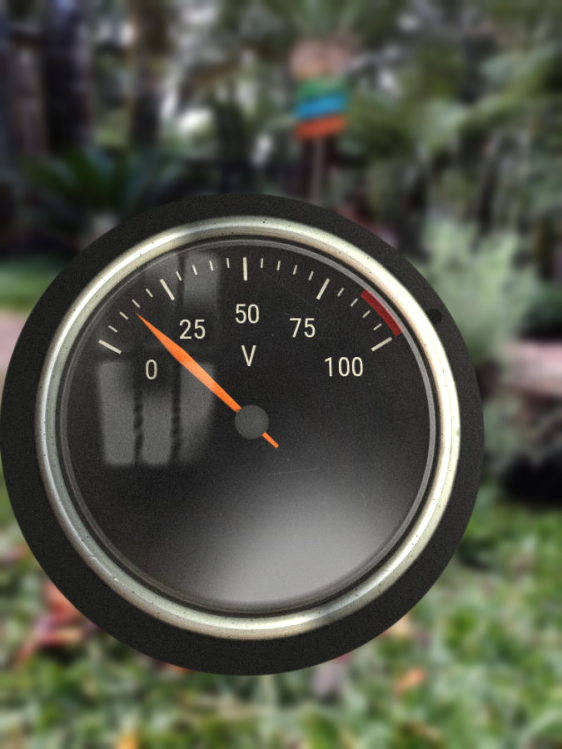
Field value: 12.5 V
